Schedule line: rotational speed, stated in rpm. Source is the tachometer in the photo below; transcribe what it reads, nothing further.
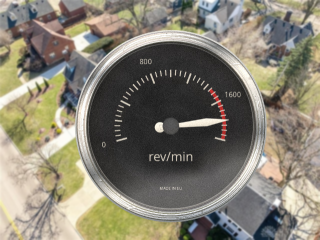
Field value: 1800 rpm
